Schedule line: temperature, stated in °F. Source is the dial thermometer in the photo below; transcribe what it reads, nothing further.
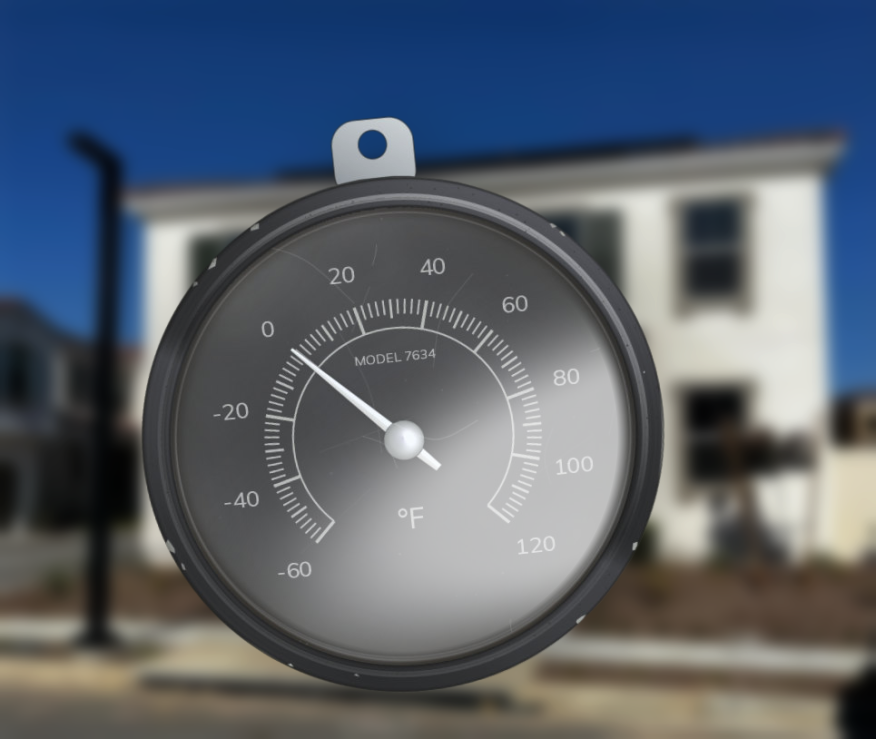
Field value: 0 °F
